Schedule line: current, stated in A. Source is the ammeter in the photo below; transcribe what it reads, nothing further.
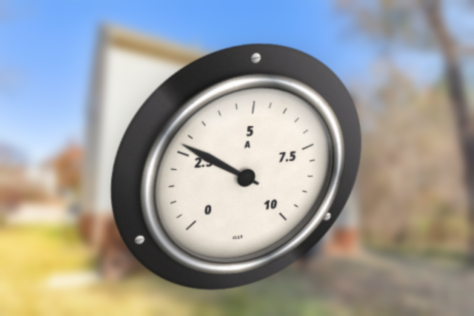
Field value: 2.75 A
